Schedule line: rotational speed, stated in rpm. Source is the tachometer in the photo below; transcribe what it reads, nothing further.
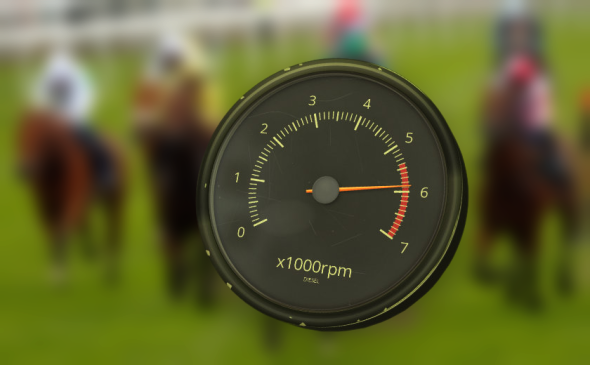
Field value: 5900 rpm
